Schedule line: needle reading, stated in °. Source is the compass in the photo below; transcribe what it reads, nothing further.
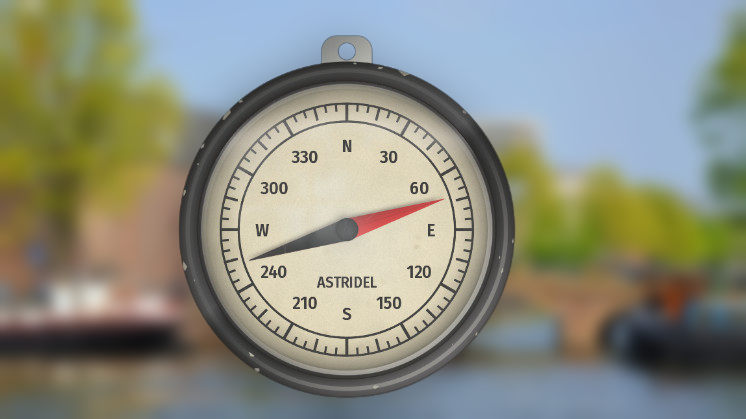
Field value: 72.5 °
